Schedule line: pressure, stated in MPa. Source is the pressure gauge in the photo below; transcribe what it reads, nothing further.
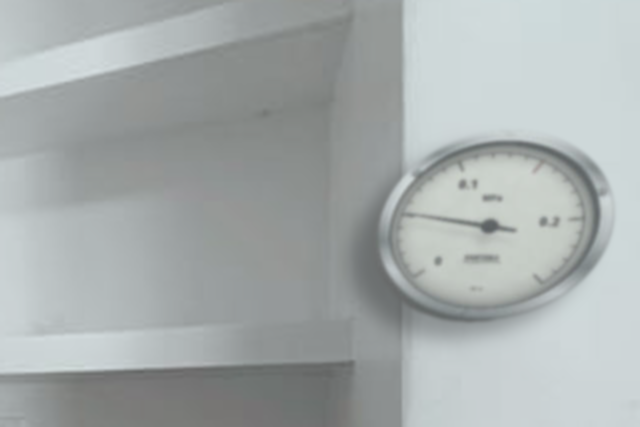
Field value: 0.05 MPa
